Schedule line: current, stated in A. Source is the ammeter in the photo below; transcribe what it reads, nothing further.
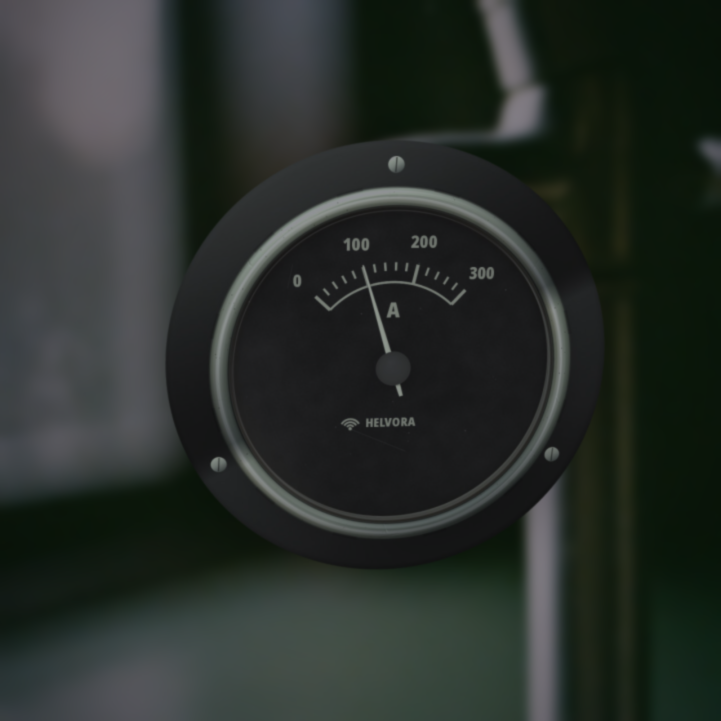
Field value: 100 A
